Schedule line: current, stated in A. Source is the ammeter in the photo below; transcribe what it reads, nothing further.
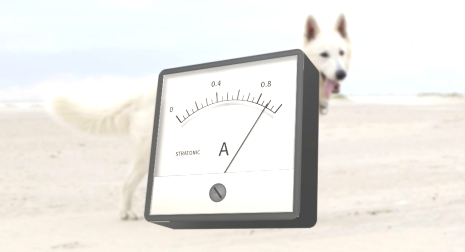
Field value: 0.9 A
